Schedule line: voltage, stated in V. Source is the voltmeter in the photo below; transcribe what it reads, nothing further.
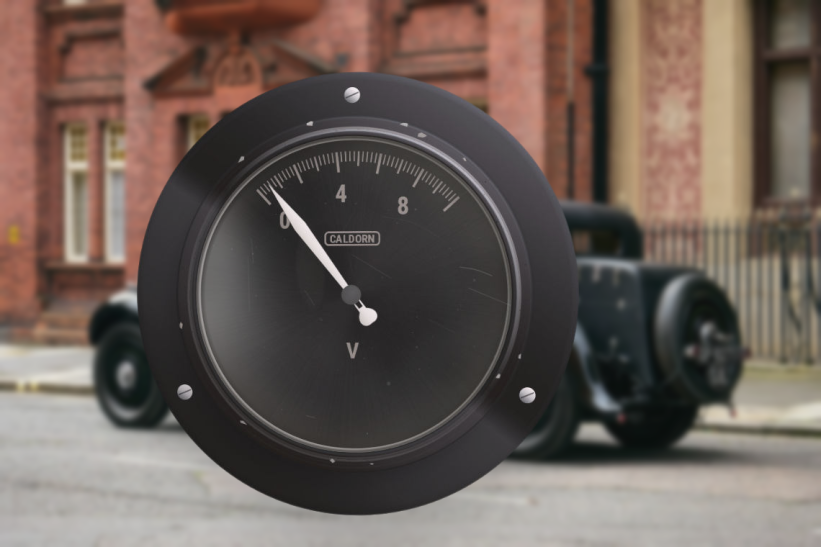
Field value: 0.6 V
